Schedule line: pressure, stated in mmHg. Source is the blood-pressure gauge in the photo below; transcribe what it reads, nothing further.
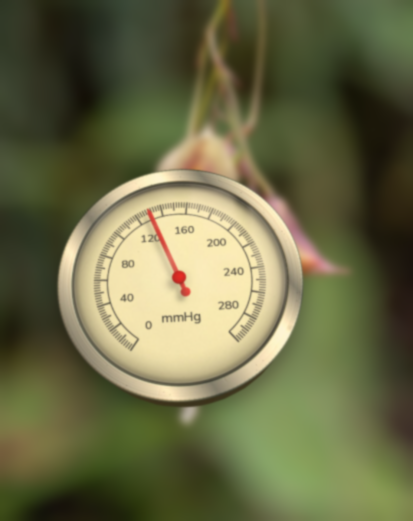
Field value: 130 mmHg
